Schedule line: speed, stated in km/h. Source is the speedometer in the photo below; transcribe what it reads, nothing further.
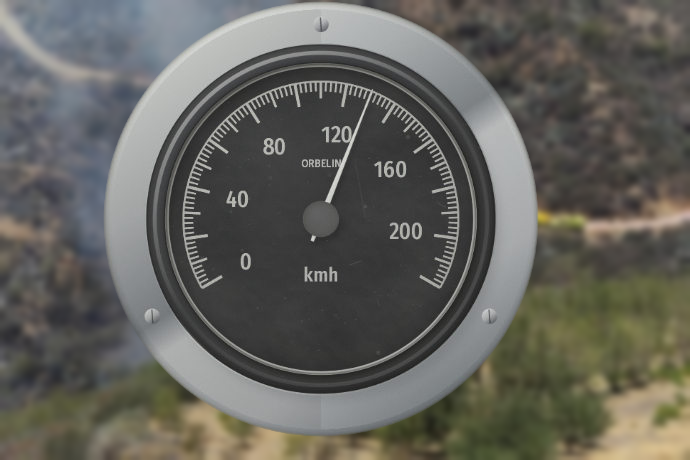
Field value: 130 km/h
